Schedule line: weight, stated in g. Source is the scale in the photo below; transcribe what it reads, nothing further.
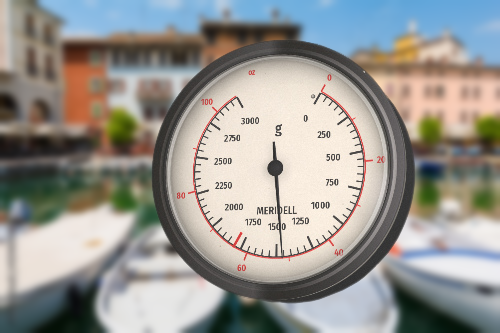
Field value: 1450 g
